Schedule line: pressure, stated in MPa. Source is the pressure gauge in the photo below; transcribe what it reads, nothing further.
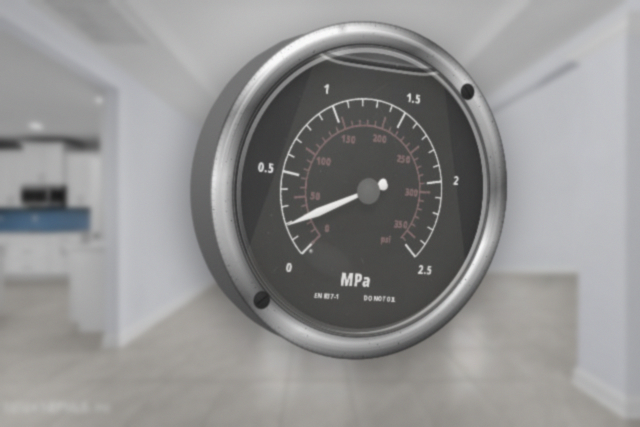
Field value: 0.2 MPa
